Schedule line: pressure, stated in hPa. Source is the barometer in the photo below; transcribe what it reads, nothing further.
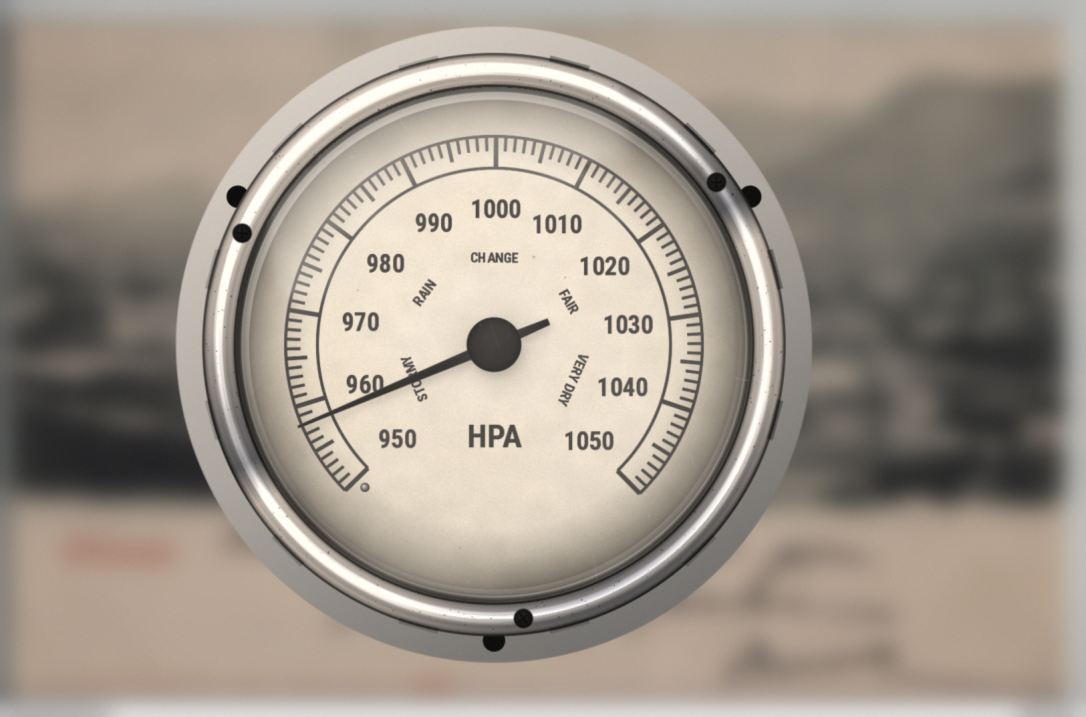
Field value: 958 hPa
